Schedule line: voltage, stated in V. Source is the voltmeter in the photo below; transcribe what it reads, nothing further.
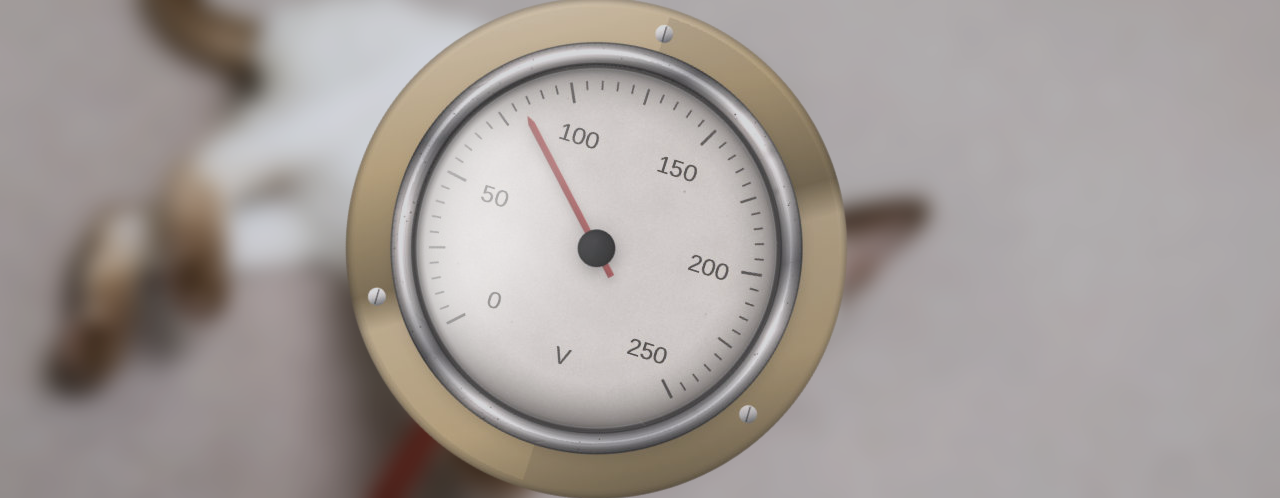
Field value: 82.5 V
